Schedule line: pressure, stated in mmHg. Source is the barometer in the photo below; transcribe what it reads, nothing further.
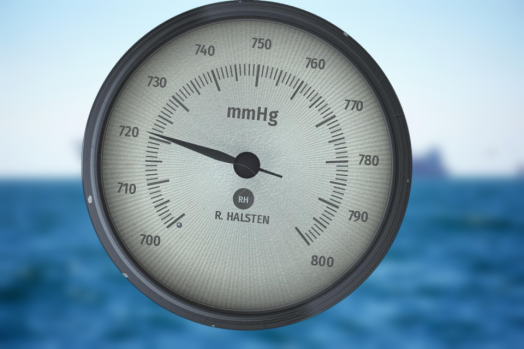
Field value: 721 mmHg
